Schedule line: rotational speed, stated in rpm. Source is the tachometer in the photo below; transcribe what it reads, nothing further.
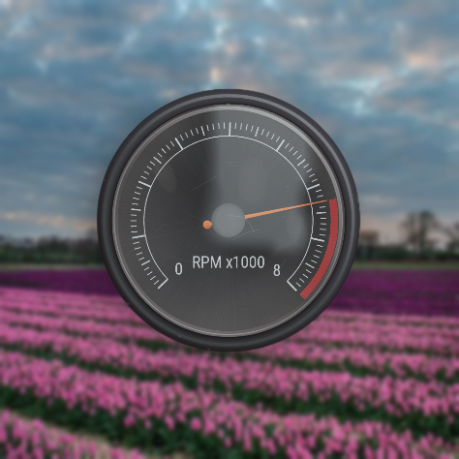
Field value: 6300 rpm
